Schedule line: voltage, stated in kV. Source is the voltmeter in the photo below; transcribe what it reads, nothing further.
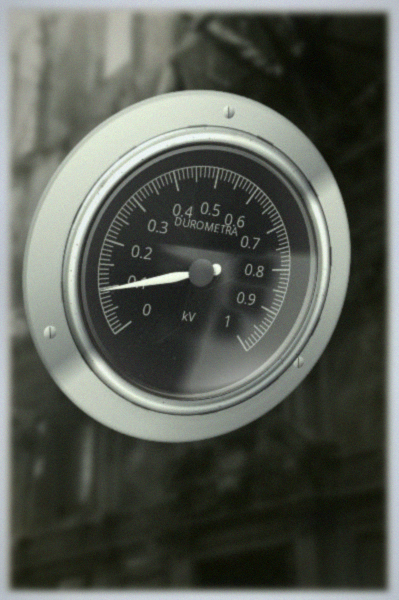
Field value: 0.1 kV
